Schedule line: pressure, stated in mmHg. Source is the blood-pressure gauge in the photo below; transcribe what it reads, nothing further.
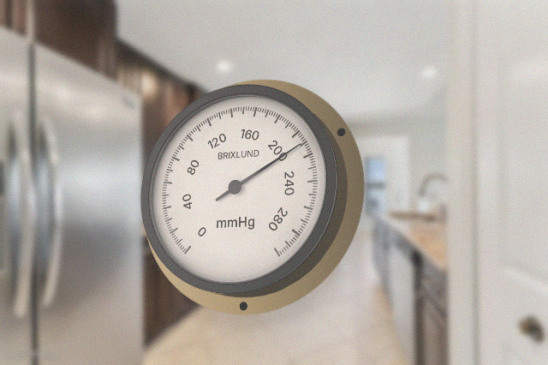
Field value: 210 mmHg
